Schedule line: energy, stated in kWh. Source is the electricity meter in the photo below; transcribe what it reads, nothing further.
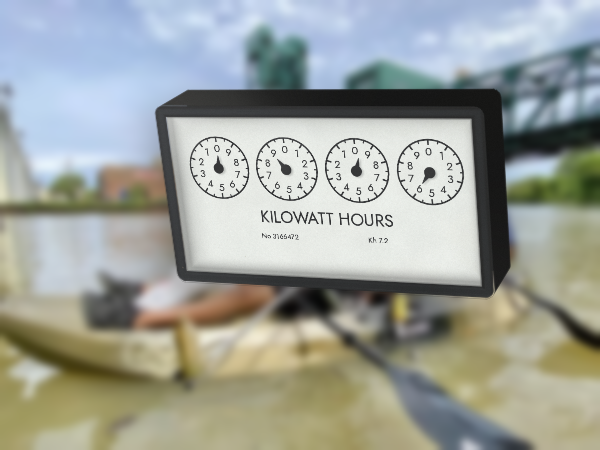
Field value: 9896 kWh
